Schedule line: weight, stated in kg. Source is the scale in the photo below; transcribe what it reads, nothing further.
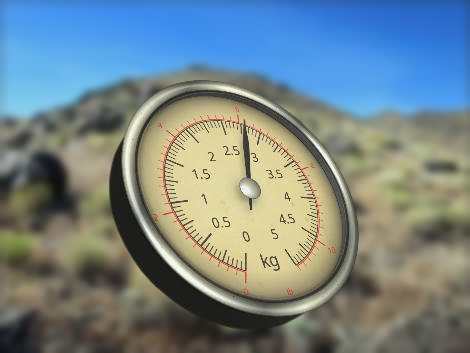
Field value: 2.75 kg
